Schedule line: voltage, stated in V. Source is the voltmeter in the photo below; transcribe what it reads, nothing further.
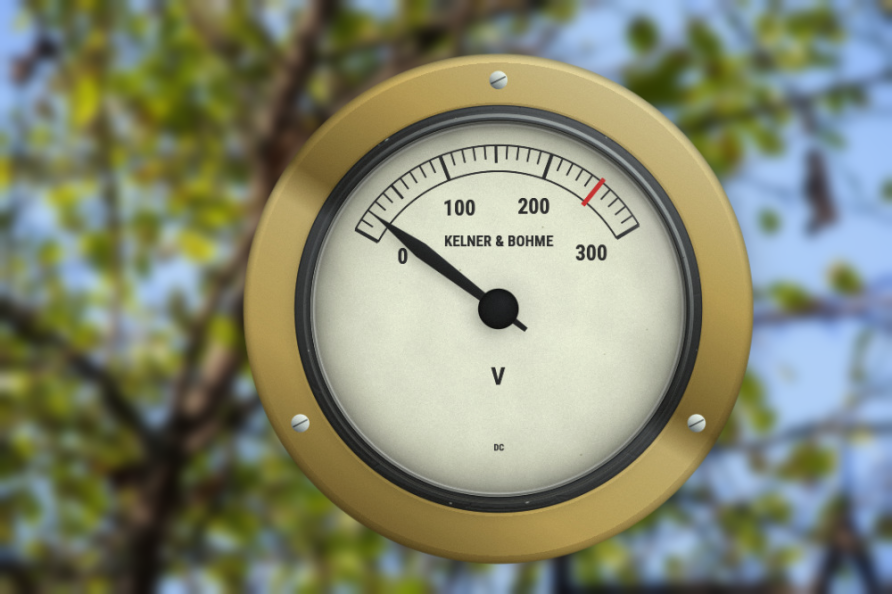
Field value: 20 V
